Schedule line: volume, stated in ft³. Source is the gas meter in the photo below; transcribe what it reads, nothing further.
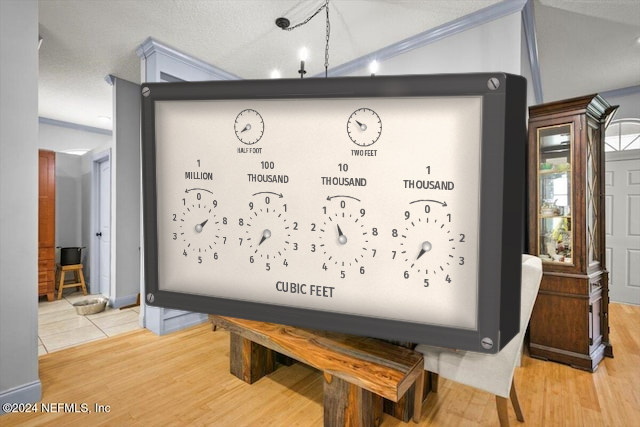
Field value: 860600 ft³
